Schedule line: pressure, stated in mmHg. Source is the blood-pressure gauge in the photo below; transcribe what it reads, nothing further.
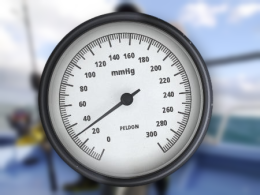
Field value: 30 mmHg
